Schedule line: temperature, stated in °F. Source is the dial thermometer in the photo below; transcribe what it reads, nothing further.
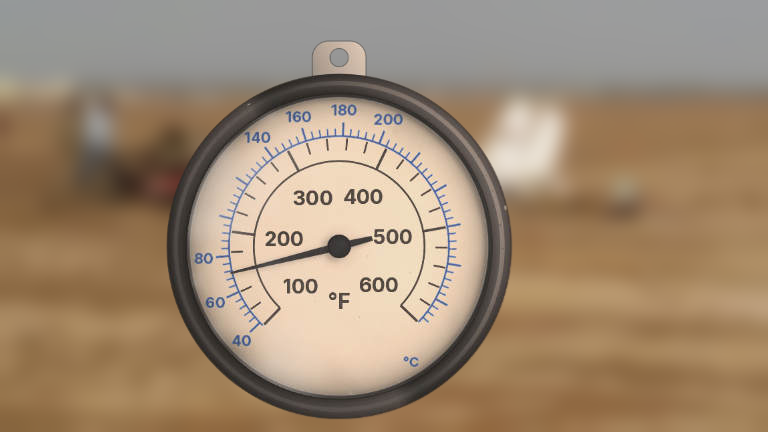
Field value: 160 °F
